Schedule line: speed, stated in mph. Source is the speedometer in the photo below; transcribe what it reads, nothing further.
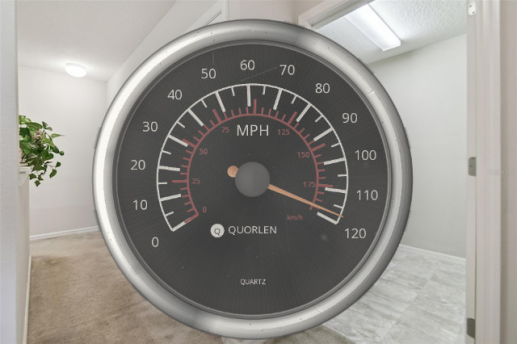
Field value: 117.5 mph
